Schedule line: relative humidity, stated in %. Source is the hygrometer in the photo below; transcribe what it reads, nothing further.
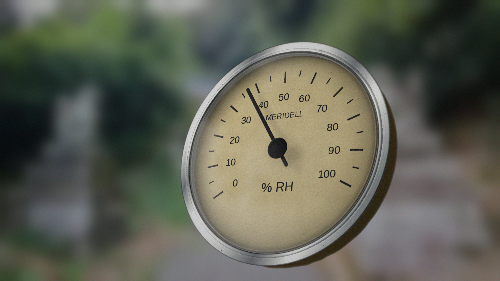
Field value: 37.5 %
